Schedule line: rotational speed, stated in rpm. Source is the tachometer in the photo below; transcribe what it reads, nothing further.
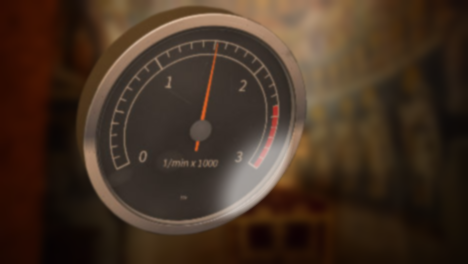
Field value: 1500 rpm
